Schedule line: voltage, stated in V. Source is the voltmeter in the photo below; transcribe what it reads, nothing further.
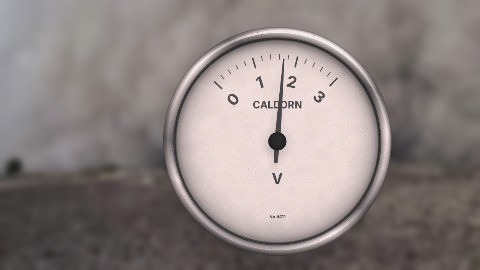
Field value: 1.7 V
